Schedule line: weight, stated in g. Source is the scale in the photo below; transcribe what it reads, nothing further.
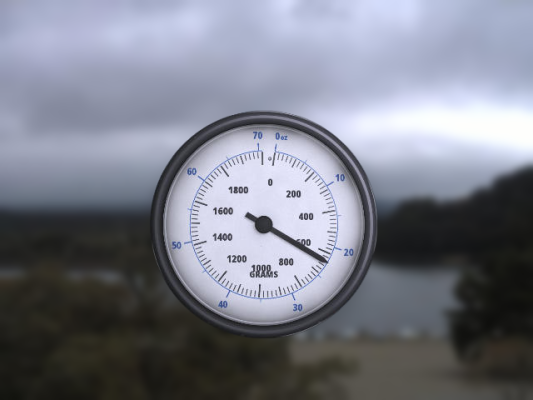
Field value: 640 g
